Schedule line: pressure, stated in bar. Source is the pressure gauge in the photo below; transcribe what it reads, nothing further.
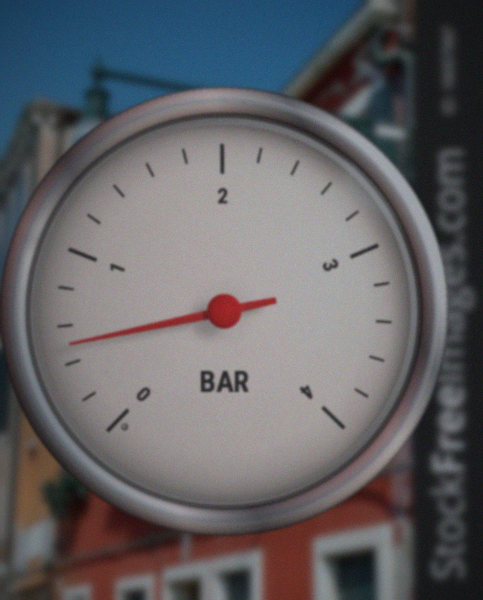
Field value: 0.5 bar
